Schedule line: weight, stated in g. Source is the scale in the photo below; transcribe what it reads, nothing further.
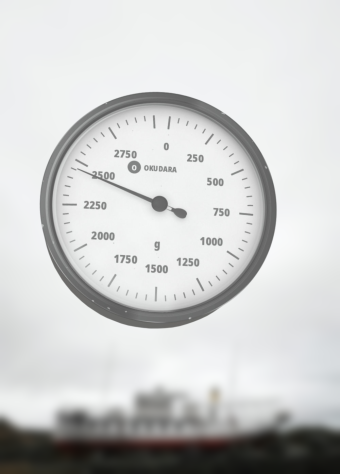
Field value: 2450 g
